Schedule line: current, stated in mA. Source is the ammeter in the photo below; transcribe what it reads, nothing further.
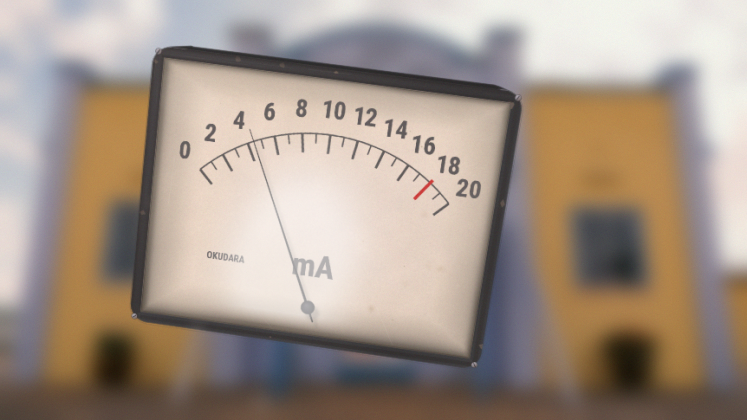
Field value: 4.5 mA
